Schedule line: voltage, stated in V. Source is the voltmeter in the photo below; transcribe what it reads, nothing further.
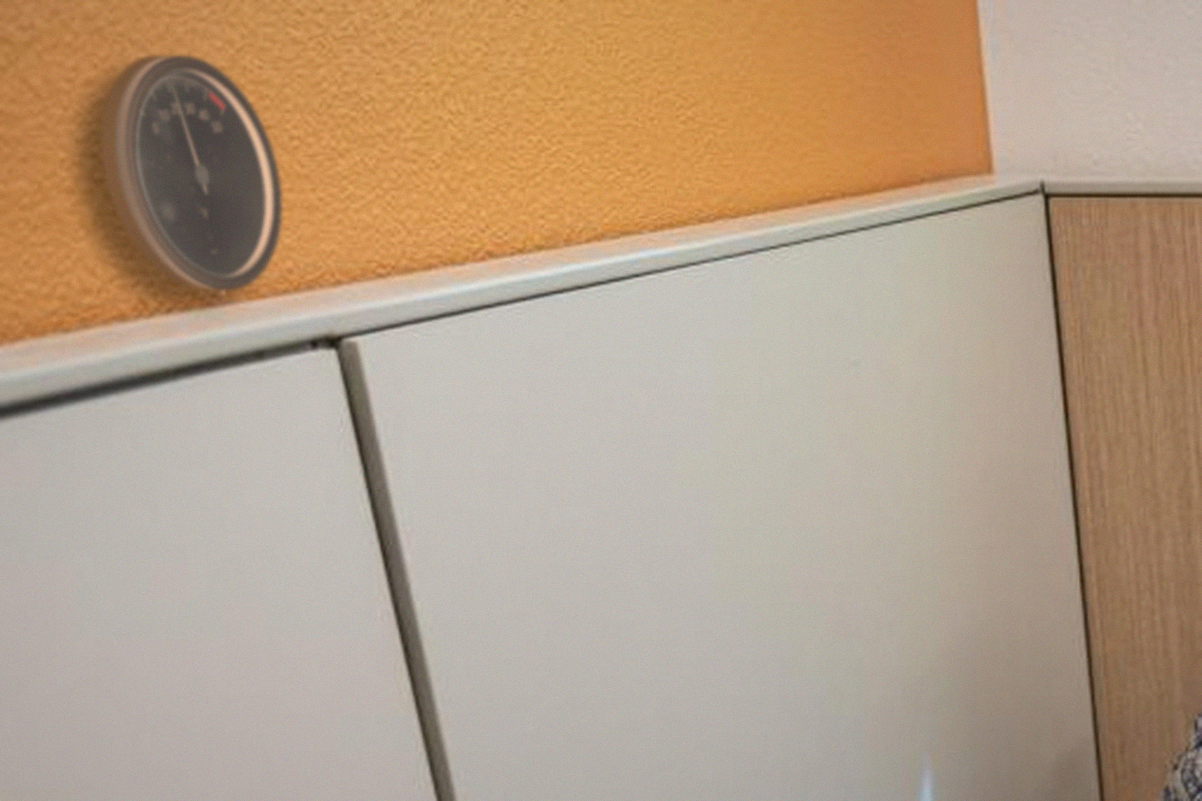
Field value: 20 V
